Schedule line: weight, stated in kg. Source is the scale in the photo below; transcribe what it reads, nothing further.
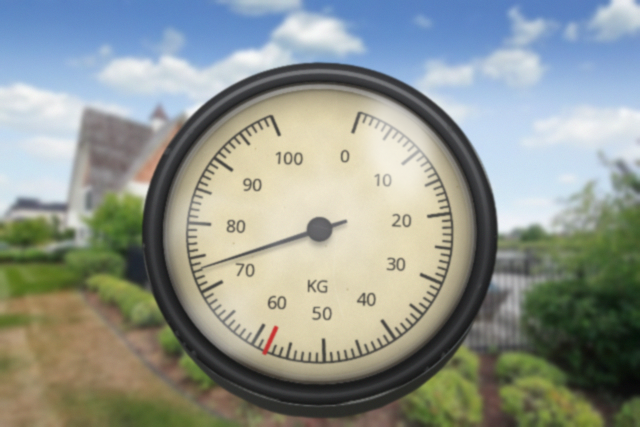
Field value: 73 kg
